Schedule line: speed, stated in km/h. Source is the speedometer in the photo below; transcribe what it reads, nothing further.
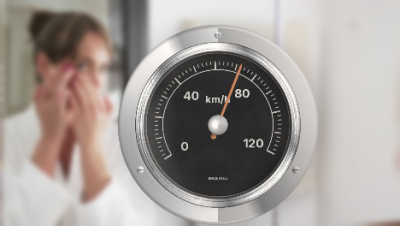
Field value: 72 km/h
